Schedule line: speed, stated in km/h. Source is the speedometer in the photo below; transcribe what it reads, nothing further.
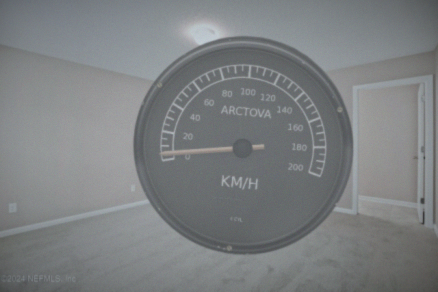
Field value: 5 km/h
